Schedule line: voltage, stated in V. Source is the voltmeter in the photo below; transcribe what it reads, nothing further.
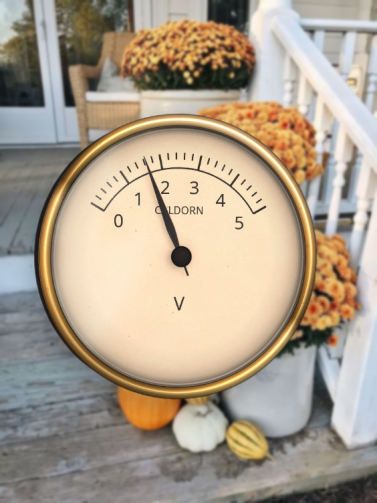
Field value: 1.6 V
